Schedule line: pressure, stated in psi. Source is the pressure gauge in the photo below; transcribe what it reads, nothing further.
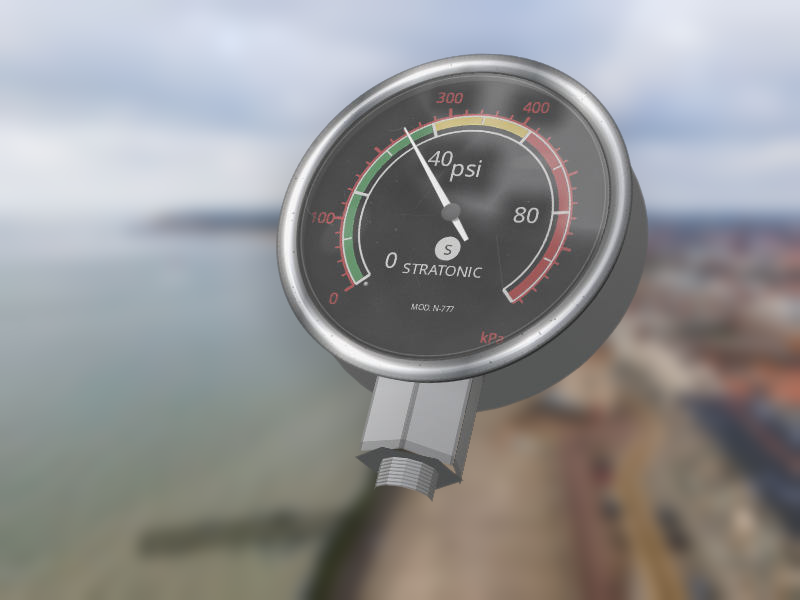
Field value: 35 psi
